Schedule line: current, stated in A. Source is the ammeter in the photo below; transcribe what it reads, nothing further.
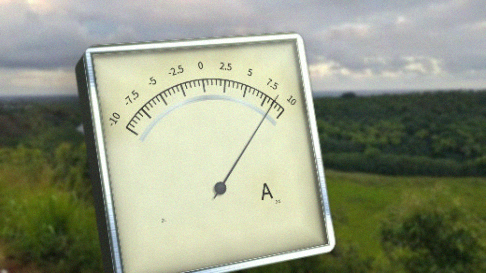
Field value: 8.5 A
